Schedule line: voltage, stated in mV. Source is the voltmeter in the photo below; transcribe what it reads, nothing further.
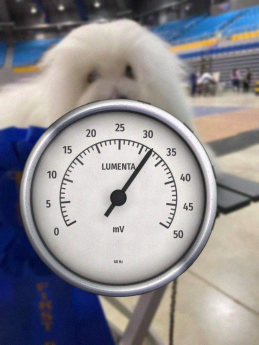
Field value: 32 mV
